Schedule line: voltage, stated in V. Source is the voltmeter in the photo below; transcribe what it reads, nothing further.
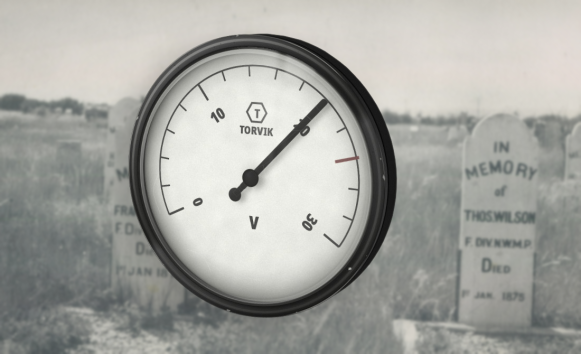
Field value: 20 V
